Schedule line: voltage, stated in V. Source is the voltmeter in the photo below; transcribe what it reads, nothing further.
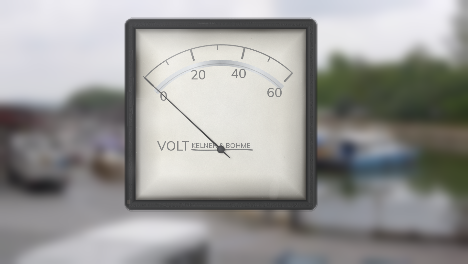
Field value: 0 V
